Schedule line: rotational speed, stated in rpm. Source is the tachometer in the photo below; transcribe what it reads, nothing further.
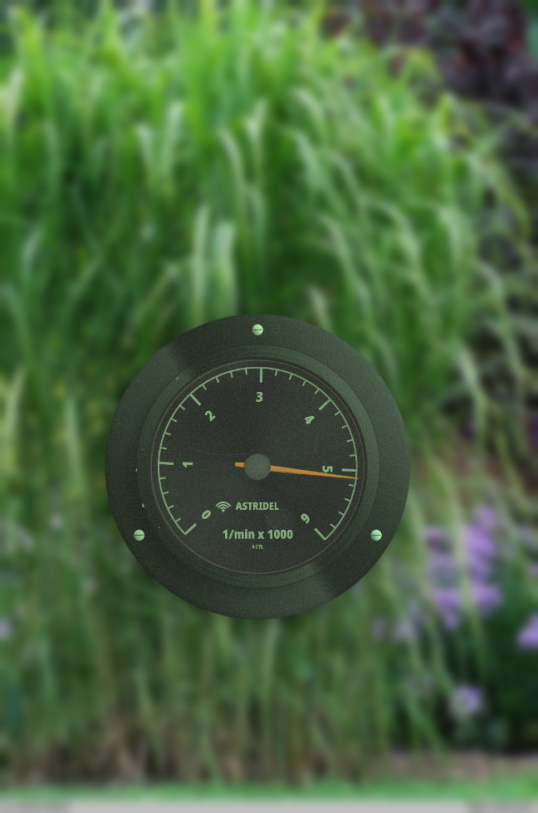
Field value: 5100 rpm
